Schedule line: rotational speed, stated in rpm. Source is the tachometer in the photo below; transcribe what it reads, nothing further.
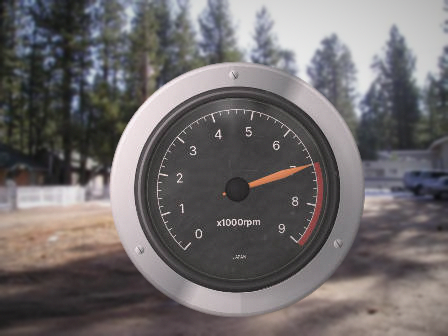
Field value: 7000 rpm
